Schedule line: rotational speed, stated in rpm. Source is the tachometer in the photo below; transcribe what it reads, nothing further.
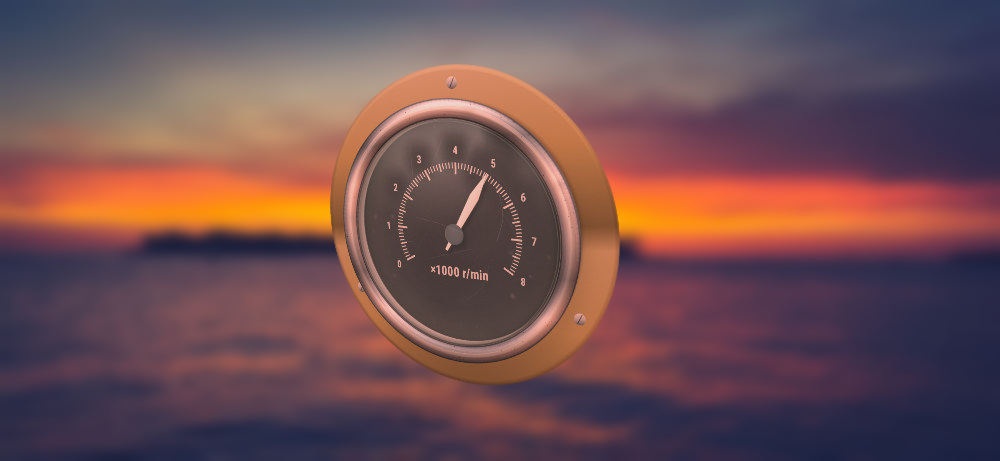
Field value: 5000 rpm
